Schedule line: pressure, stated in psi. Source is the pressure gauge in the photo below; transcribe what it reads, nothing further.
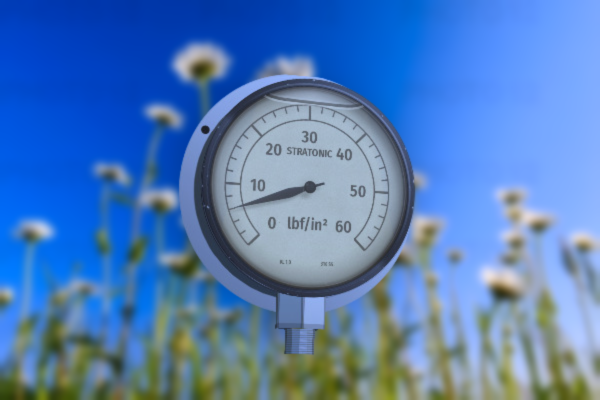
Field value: 6 psi
